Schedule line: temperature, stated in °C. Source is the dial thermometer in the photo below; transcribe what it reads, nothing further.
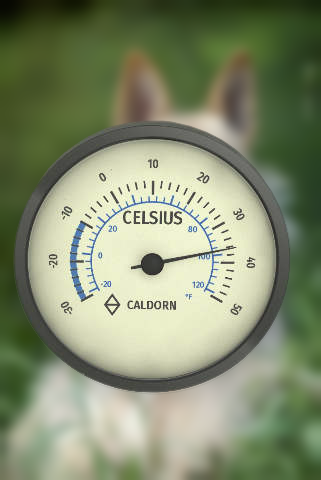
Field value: 36 °C
